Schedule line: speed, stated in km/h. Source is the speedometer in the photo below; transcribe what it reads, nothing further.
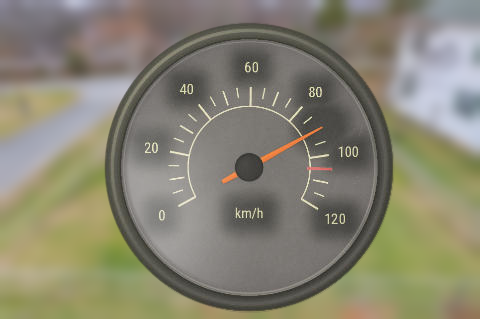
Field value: 90 km/h
